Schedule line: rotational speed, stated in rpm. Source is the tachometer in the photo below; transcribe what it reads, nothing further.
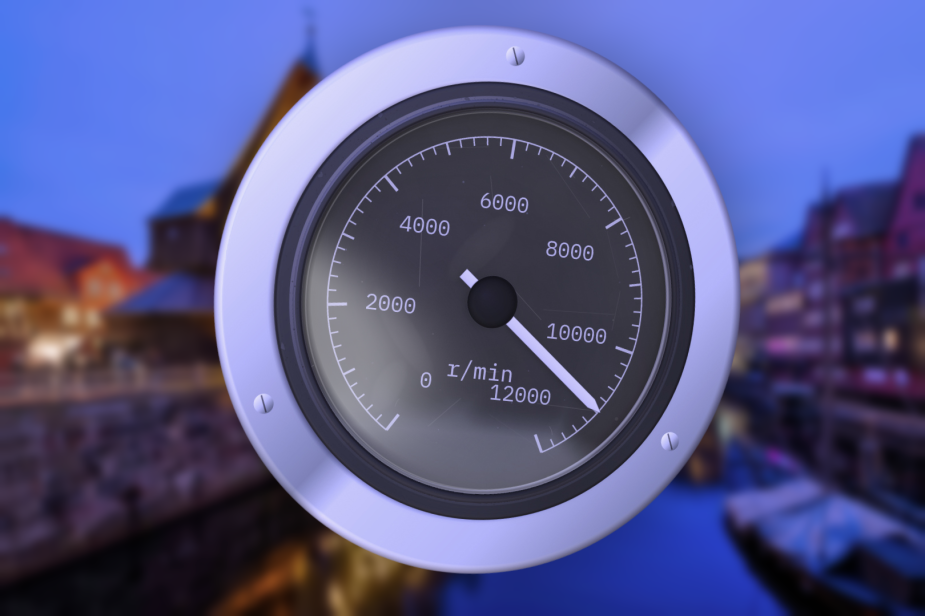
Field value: 11000 rpm
